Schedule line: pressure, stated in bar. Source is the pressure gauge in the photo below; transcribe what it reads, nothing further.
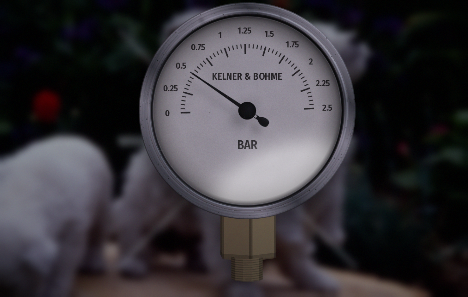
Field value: 0.5 bar
